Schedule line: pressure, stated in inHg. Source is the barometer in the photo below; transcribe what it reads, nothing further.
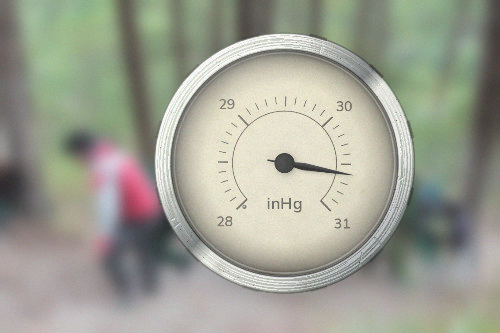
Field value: 30.6 inHg
